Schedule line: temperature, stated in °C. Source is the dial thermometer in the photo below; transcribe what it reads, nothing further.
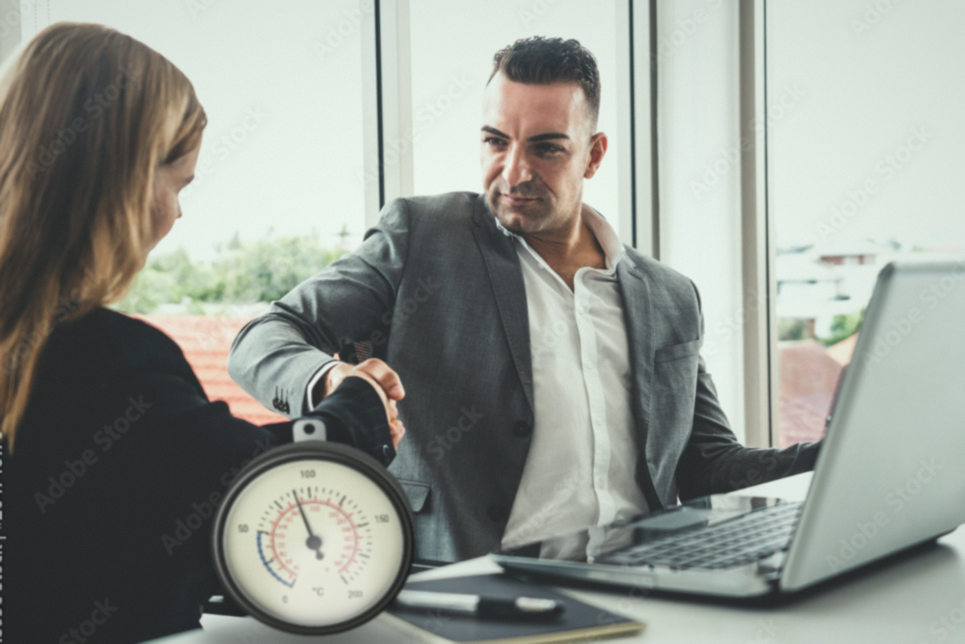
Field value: 90 °C
